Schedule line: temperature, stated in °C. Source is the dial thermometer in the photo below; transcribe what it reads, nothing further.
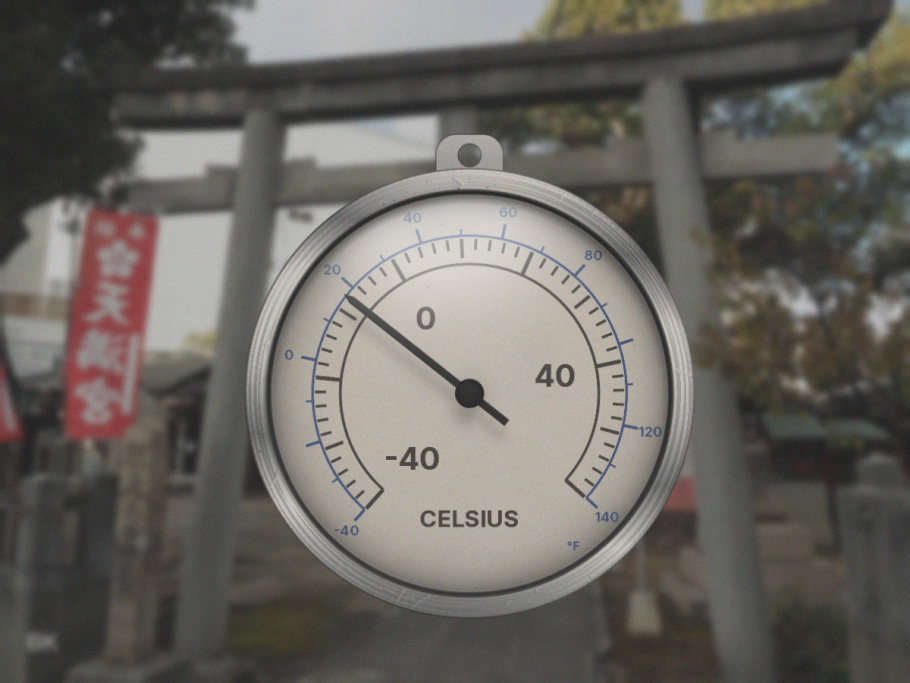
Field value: -8 °C
